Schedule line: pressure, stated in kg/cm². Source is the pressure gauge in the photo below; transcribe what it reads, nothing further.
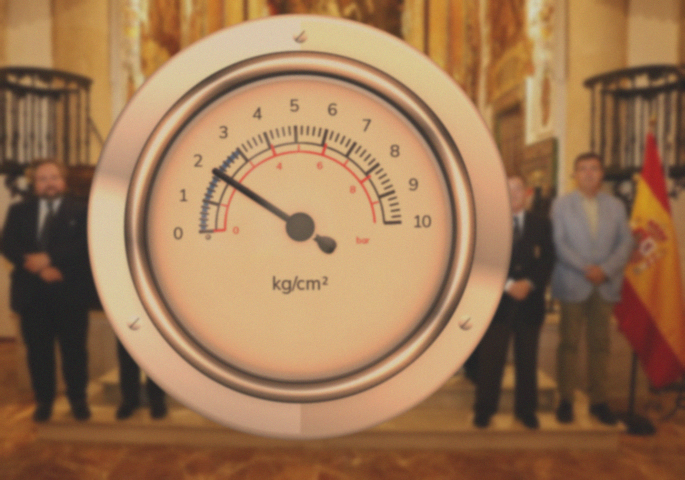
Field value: 2 kg/cm²
